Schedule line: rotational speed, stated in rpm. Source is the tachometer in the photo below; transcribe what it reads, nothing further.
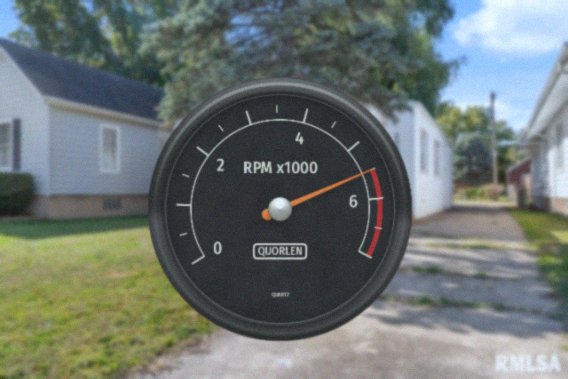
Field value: 5500 rpm
